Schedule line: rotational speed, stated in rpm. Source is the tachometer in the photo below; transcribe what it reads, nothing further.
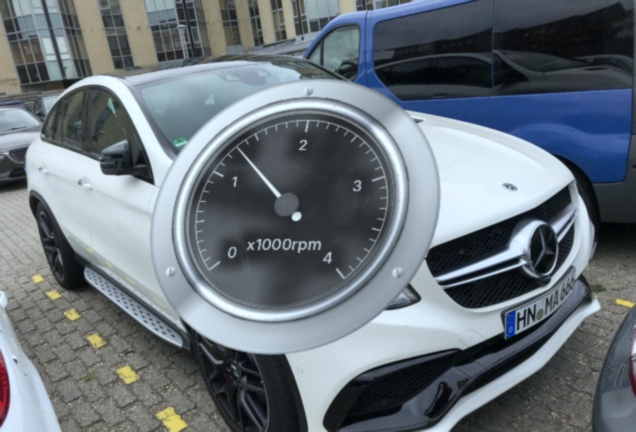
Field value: 1300 rpm
